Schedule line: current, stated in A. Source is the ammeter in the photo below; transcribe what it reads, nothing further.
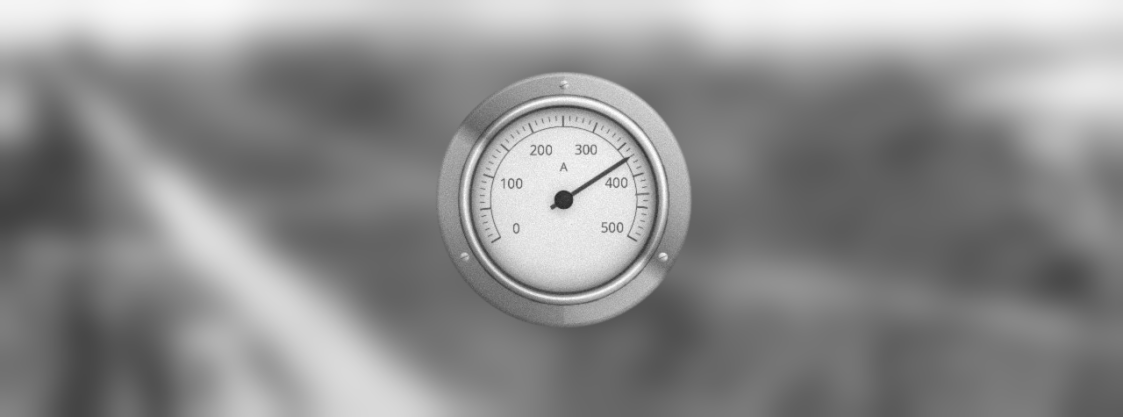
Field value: 370 A
